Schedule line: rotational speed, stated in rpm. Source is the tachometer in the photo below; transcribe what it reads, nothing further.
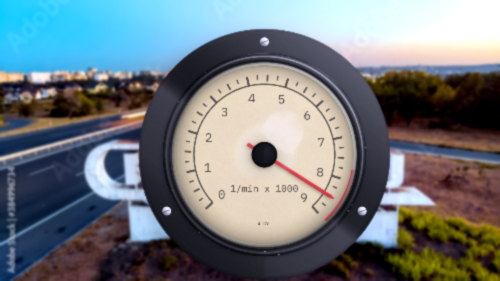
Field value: 8500 rpm
